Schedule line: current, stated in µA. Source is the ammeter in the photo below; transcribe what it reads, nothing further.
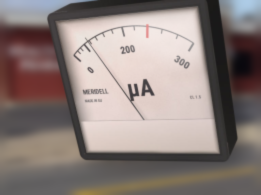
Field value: 120 µA
